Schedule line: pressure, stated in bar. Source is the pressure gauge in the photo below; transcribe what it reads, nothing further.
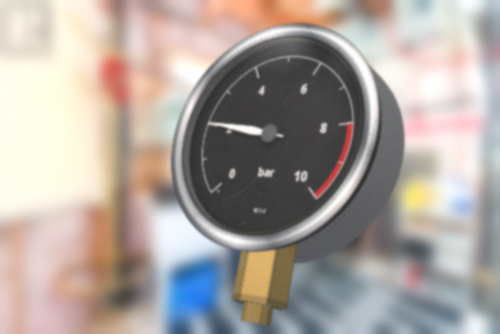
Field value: 2 bar
